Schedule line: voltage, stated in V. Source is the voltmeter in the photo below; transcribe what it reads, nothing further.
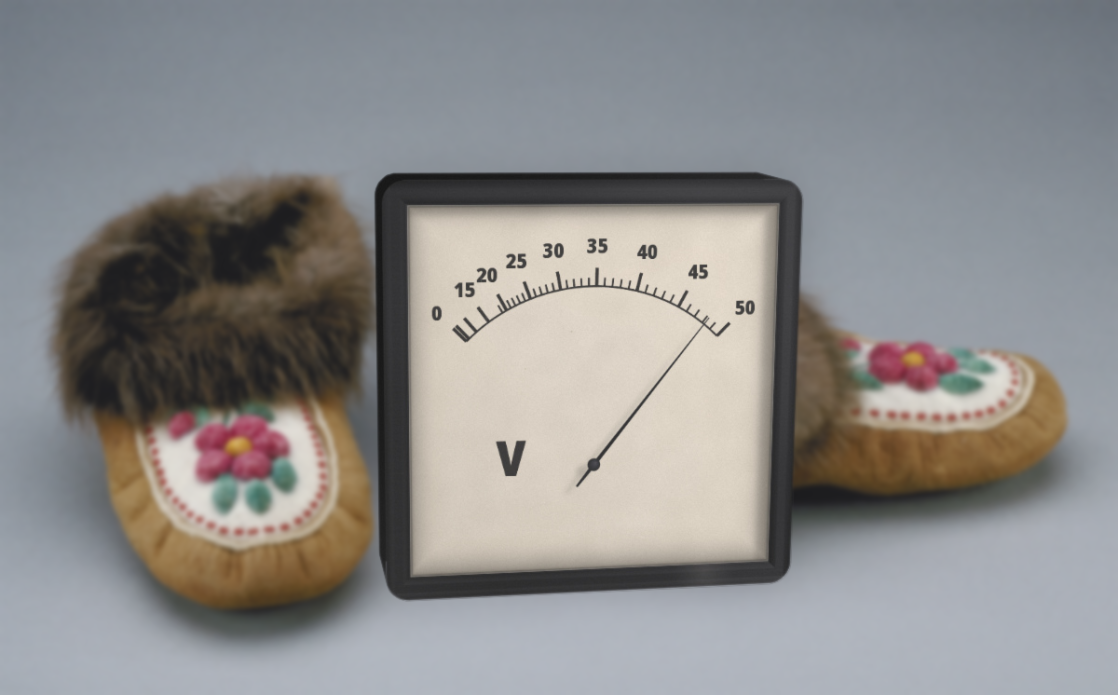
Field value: 48 V
